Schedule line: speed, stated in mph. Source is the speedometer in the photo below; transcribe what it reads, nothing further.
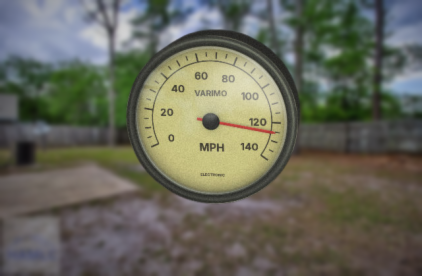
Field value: 125 mph
